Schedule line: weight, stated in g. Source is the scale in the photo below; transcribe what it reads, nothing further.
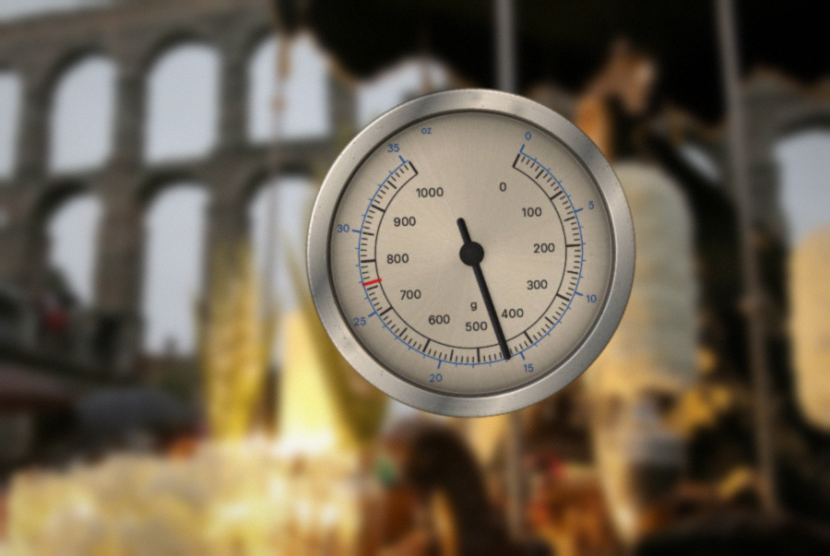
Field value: 450 g
